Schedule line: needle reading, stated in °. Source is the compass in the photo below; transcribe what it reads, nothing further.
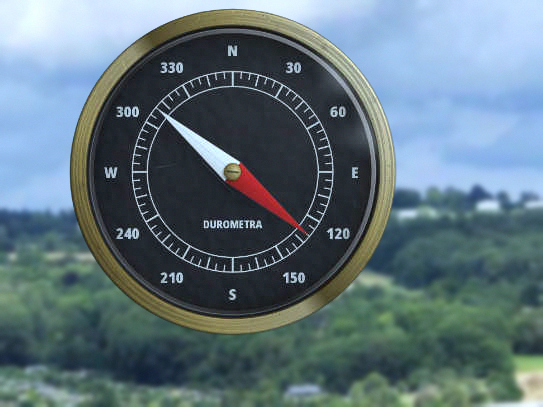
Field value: 130 °
